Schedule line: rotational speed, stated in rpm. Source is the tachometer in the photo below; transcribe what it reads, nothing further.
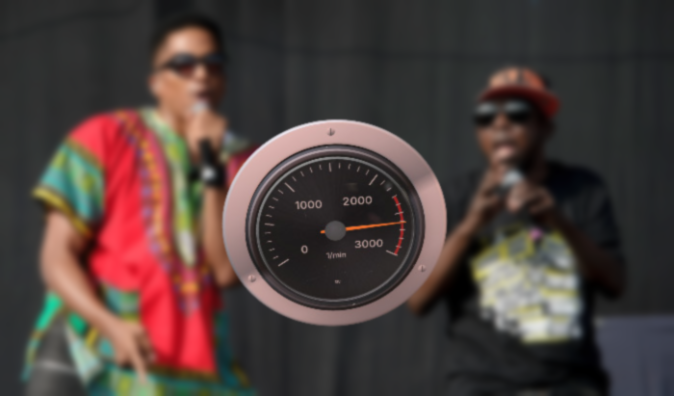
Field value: 2600 rpm
